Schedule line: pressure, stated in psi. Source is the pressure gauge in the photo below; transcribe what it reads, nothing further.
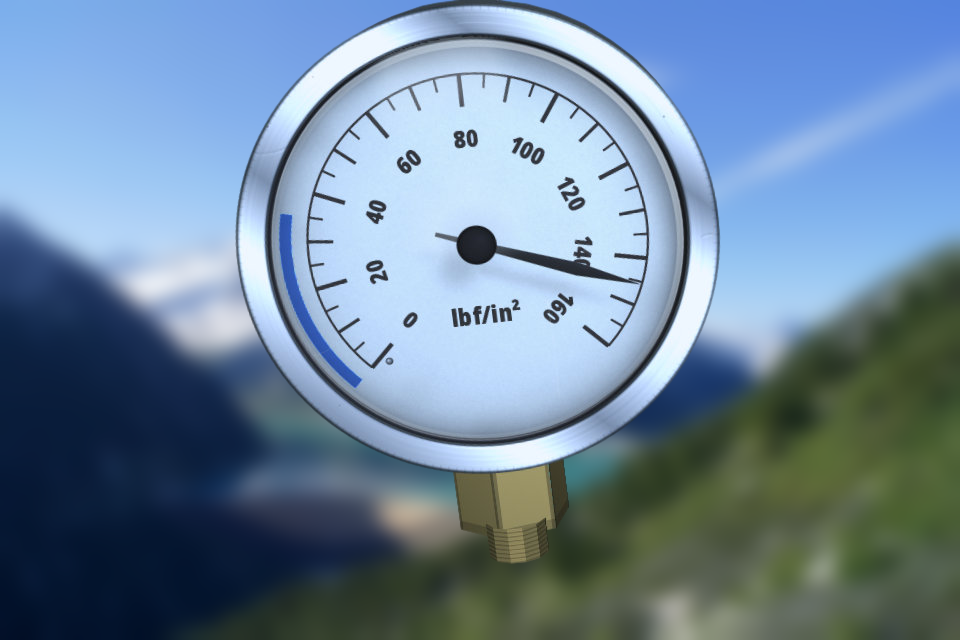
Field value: 145 psi
